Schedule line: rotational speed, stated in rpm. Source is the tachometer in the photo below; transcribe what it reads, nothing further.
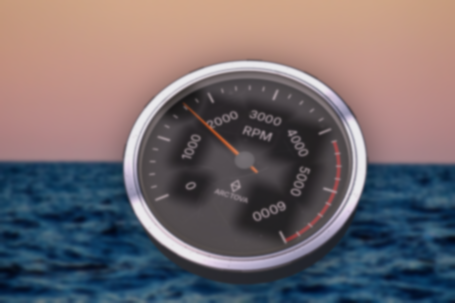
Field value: 1600 rpm
